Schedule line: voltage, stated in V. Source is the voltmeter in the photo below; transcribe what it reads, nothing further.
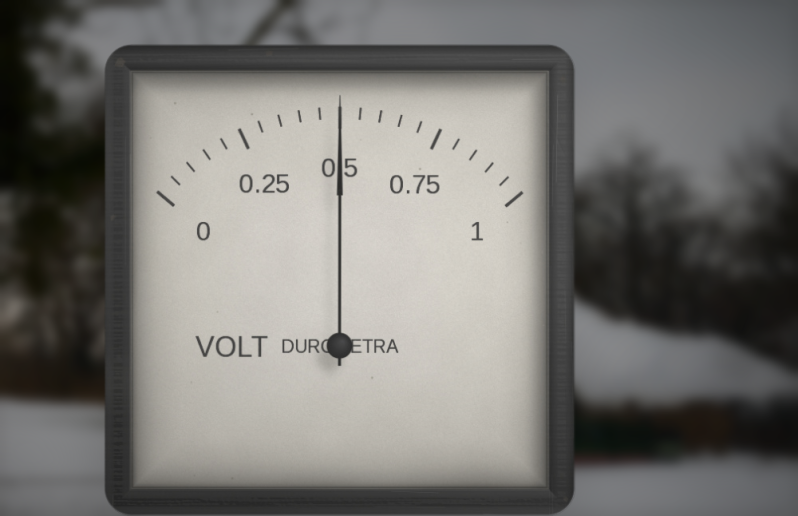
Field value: 0.5 V
